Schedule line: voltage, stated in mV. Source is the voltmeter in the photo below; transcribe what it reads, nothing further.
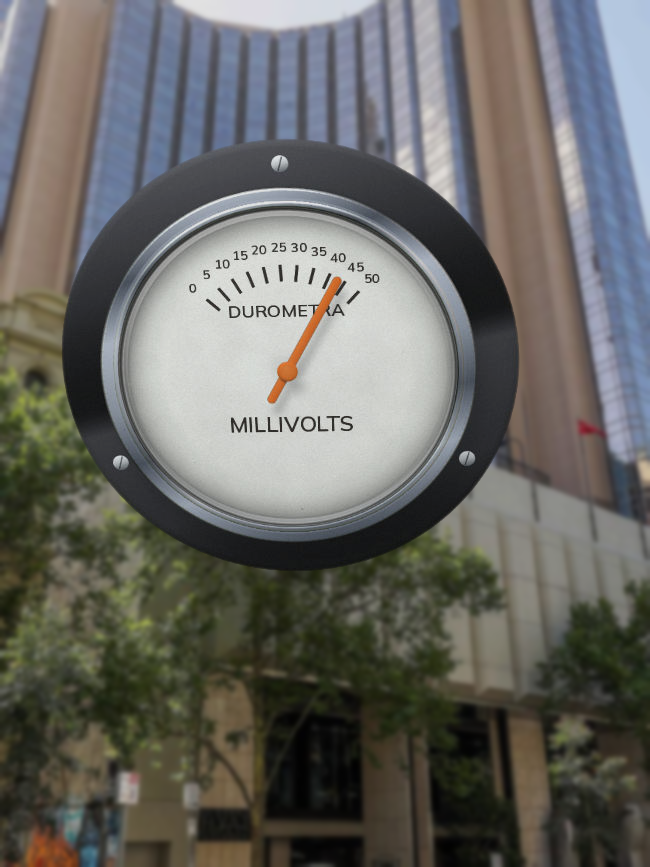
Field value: 42.5 mV
